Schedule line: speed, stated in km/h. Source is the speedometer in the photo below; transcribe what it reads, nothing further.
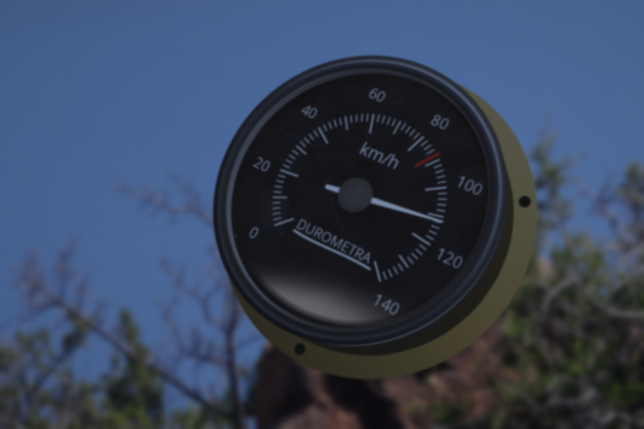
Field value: 112 km/h
